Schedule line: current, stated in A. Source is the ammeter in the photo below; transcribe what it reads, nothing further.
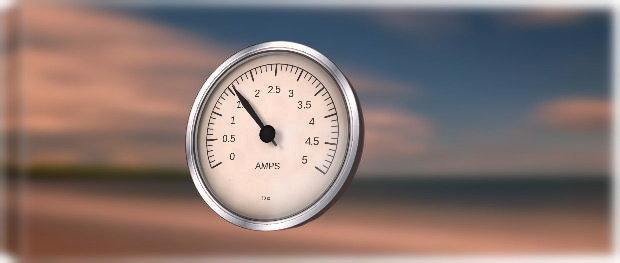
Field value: 1.6 A
